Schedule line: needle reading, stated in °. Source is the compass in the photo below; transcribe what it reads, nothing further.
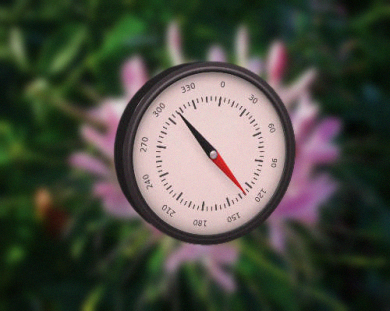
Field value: 130 °
